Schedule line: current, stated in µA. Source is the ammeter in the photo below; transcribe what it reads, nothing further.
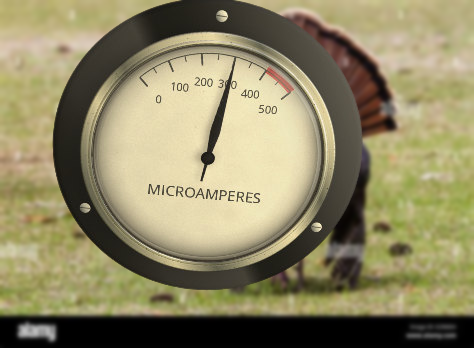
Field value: 300 µA
